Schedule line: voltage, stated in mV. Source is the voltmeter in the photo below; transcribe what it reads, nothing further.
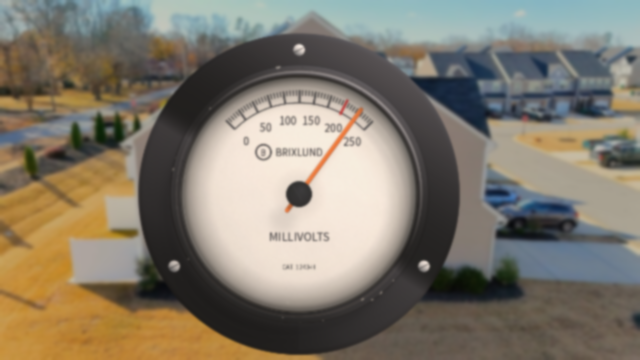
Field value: 225 mV
